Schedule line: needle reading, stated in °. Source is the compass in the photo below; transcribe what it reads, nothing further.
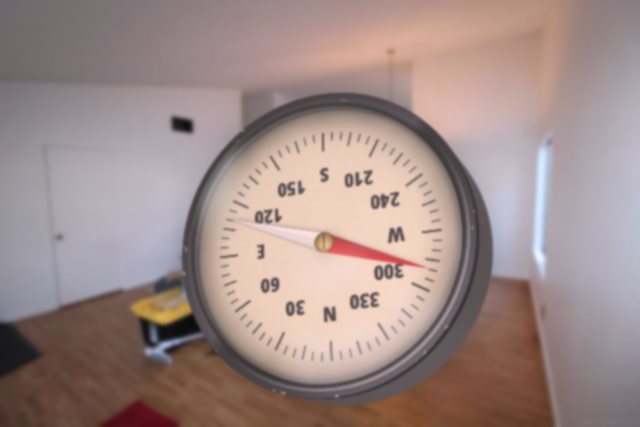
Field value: 290 °
